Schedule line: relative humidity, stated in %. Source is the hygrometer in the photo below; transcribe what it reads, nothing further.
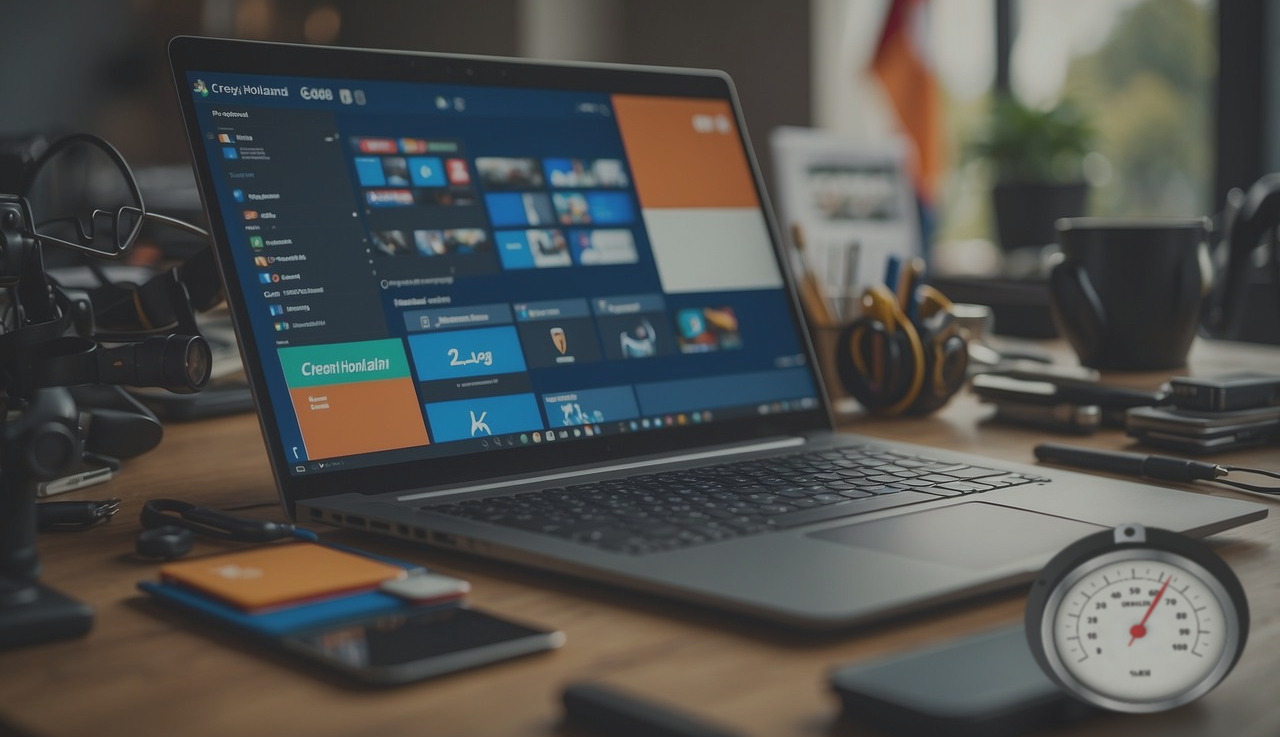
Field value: 62.5 %
